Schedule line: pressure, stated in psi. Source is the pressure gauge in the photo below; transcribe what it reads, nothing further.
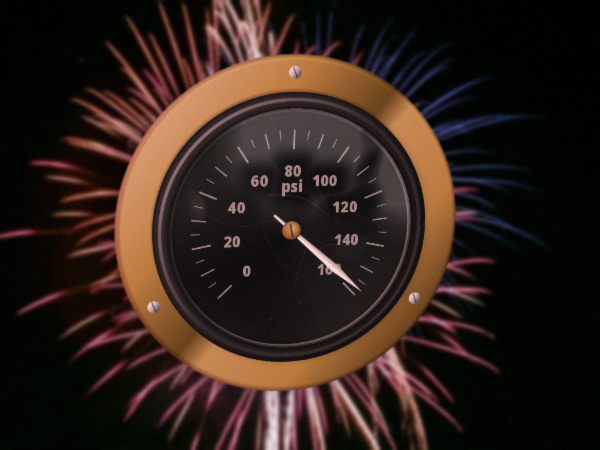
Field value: 157.5 psi
